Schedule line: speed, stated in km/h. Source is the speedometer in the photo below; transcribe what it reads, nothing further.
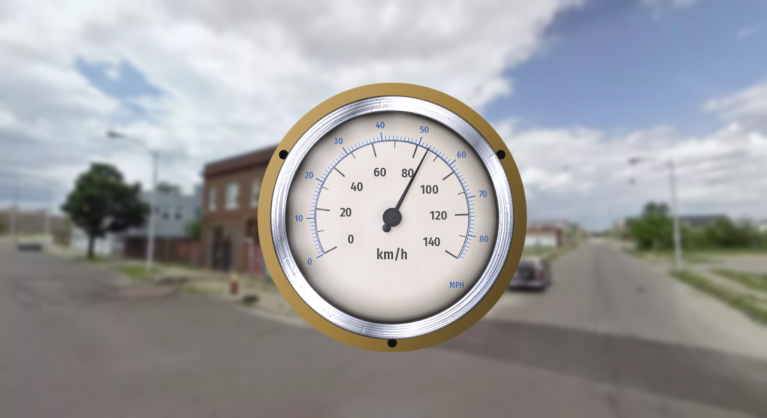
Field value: 85 km/h
